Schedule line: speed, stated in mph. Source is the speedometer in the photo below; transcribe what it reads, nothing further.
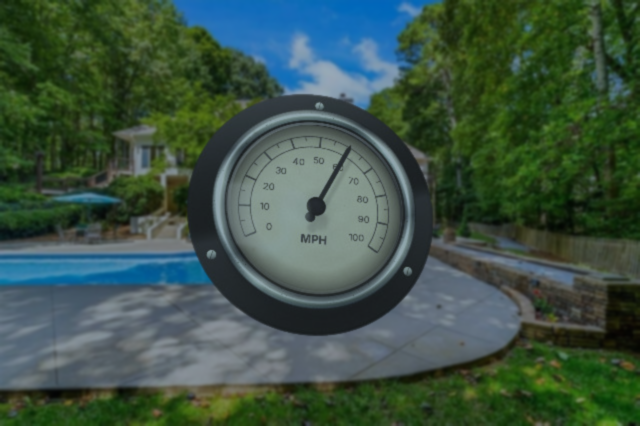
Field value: 60 mph
